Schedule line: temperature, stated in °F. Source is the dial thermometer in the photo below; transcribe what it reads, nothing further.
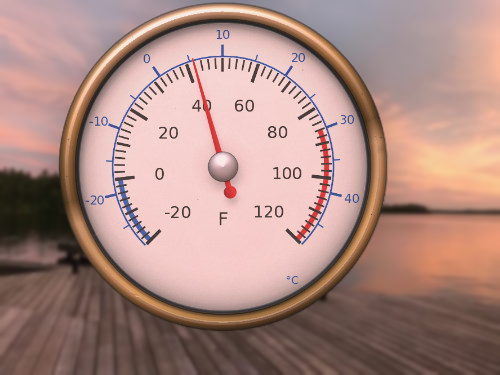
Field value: 42 °F
